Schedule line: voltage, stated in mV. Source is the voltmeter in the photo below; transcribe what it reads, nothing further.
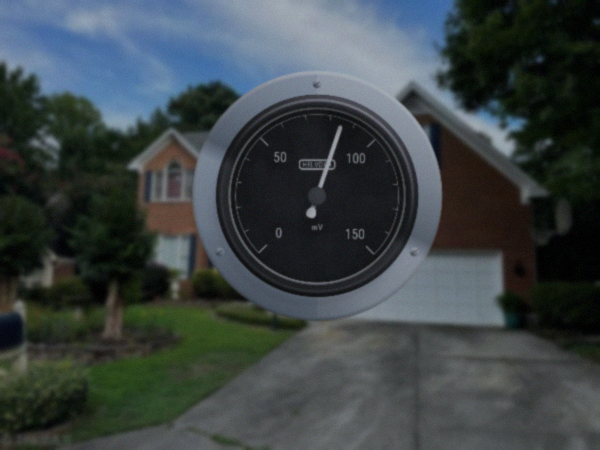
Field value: 85 mV
